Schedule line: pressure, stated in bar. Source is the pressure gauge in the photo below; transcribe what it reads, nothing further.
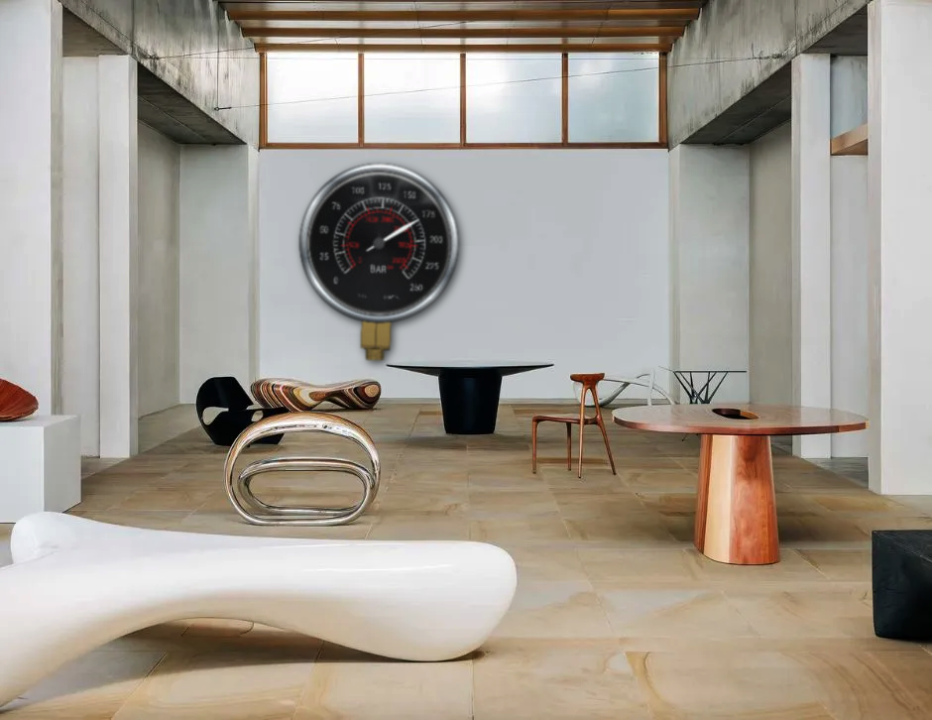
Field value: 175 bar
